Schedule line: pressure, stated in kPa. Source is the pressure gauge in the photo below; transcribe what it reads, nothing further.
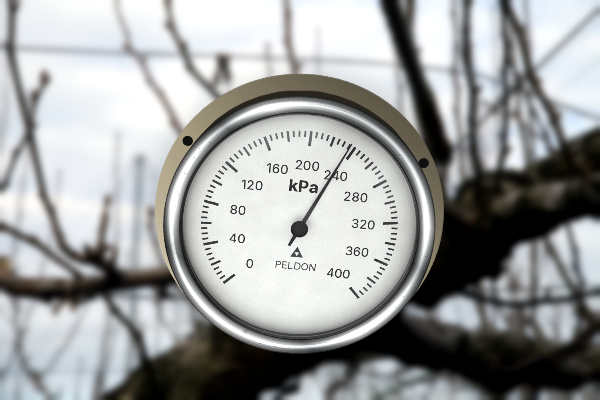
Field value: 235 kPa
